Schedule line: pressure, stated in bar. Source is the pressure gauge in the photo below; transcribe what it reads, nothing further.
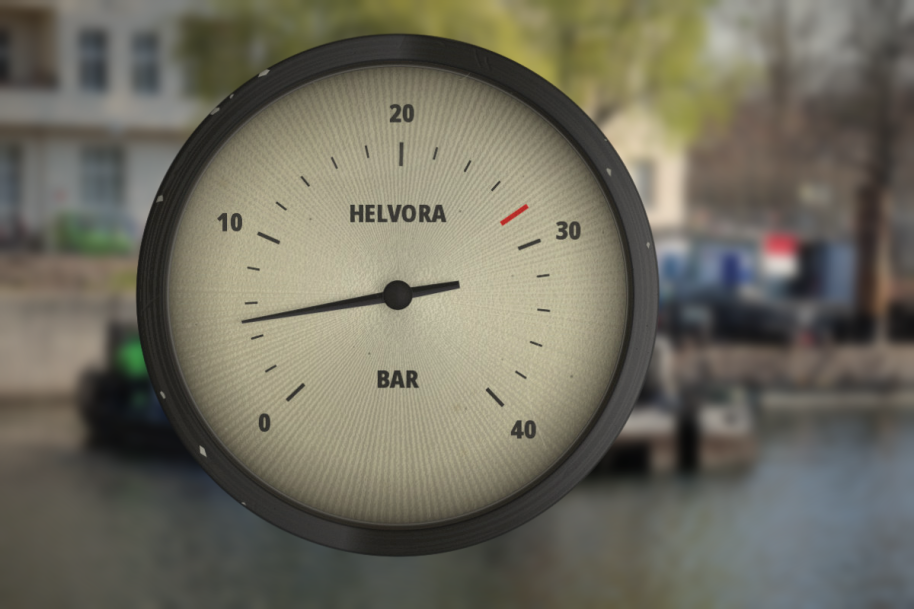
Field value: 5 bar
